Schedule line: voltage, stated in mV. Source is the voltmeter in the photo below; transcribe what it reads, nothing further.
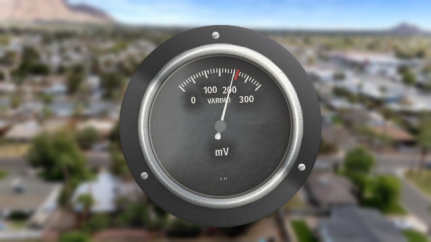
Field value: 200 mV
